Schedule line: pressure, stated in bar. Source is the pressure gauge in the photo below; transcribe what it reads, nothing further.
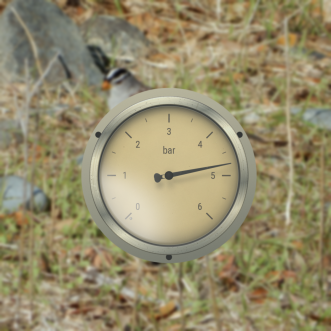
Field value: 4.75 bar
